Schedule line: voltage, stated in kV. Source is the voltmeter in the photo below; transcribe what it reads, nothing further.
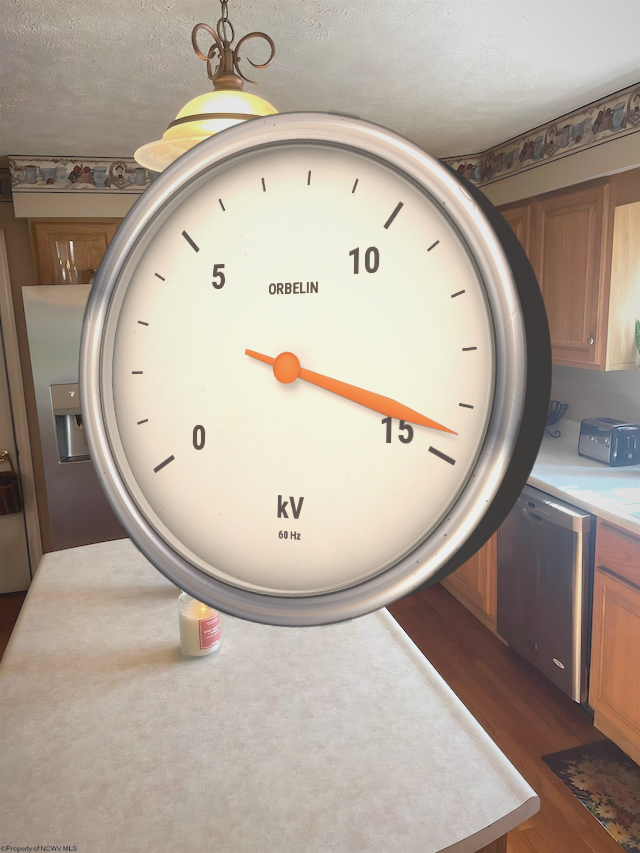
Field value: 14.5 kV
